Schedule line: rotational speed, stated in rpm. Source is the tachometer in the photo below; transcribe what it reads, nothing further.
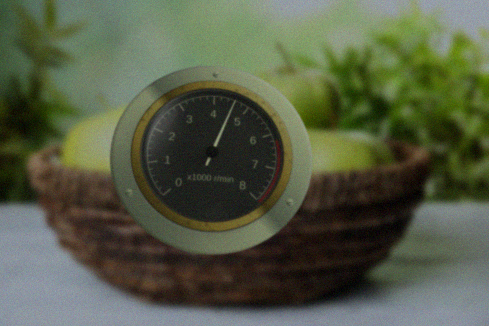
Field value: 4600 rpm
